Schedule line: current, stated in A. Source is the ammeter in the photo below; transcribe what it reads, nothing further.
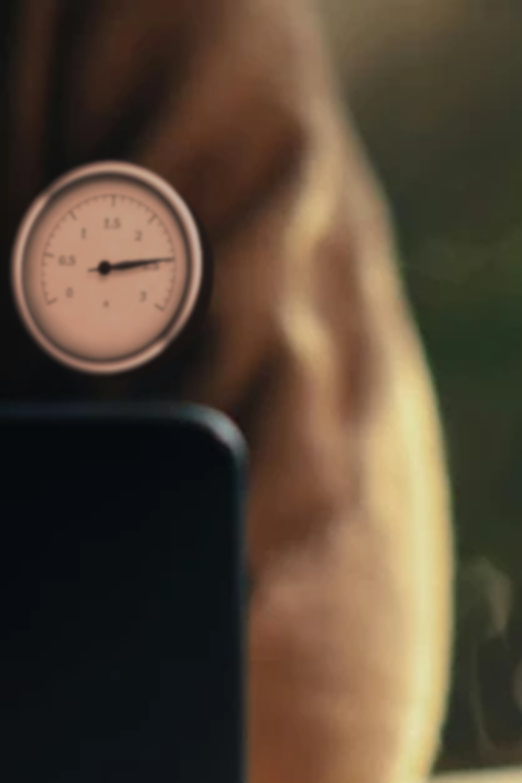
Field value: 2.5 A
